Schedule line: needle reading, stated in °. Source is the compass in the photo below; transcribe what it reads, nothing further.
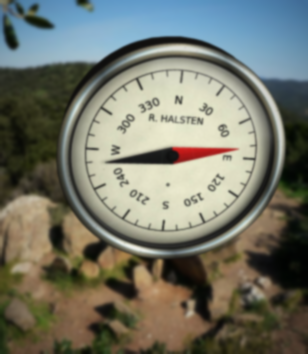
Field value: 80 °
